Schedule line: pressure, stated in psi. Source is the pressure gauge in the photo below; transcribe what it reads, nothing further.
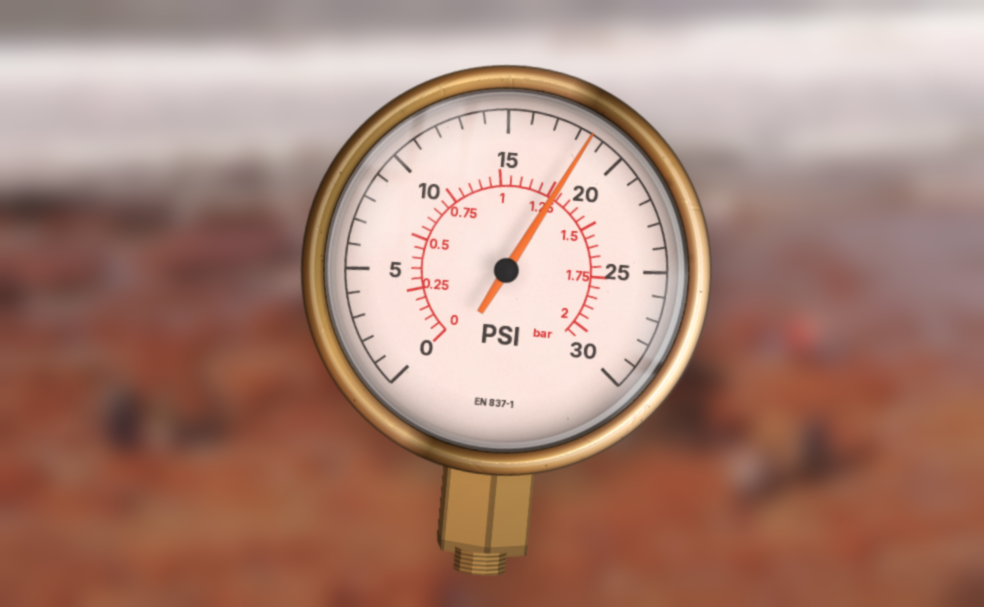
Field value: 18.5 psi
